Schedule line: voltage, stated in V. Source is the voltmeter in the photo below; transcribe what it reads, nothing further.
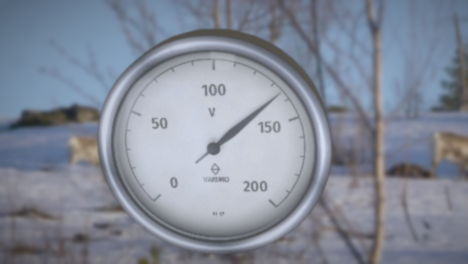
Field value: 135 V
